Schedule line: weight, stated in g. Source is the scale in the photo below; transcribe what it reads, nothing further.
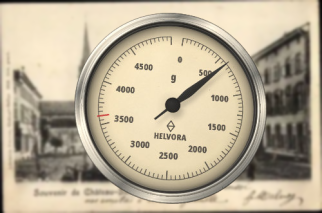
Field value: 600 g
